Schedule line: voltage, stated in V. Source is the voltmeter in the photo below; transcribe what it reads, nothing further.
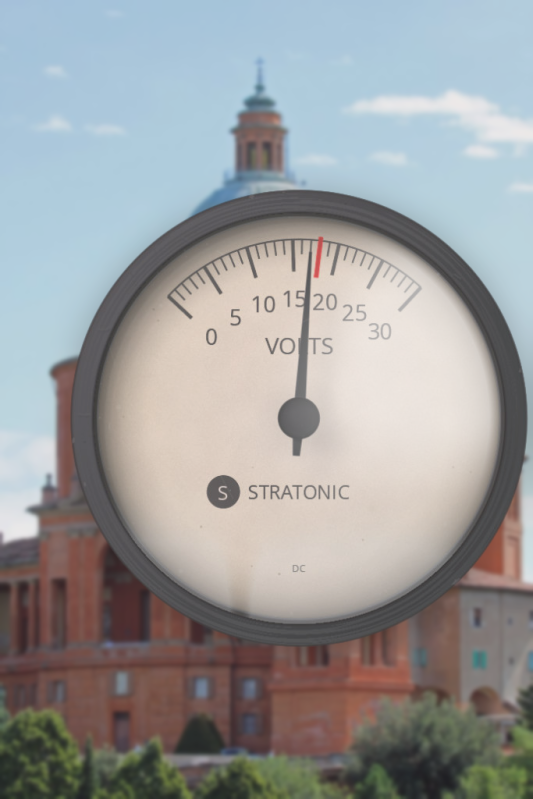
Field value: 17 V
